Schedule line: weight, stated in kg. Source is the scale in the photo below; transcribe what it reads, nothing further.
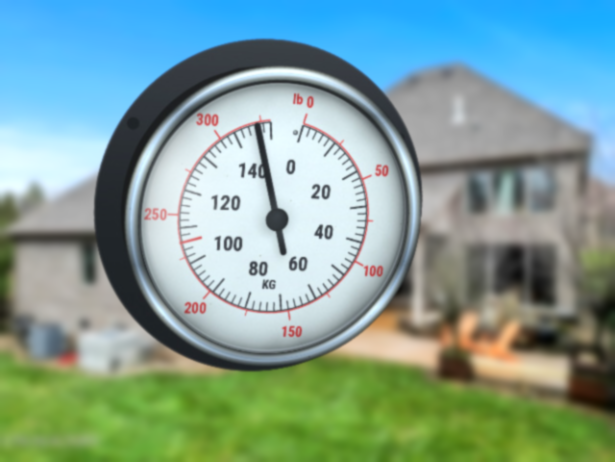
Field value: 146 kg
